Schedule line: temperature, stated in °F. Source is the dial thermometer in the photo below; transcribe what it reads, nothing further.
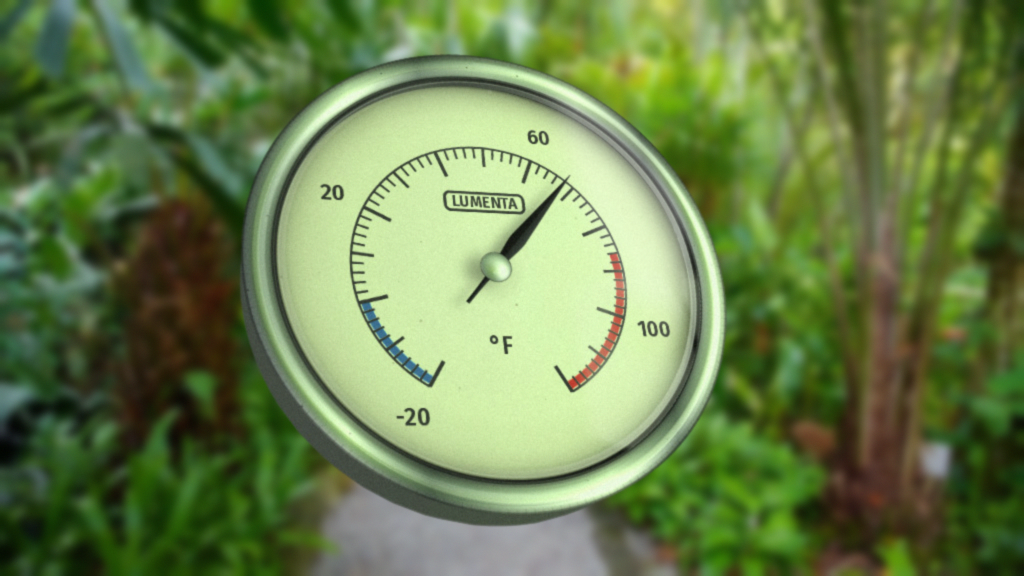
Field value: 68 °F
